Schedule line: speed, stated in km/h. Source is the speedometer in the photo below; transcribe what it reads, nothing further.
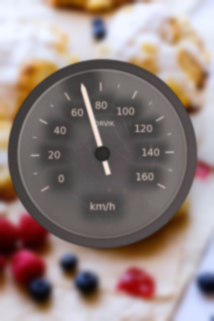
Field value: 70 km/h
